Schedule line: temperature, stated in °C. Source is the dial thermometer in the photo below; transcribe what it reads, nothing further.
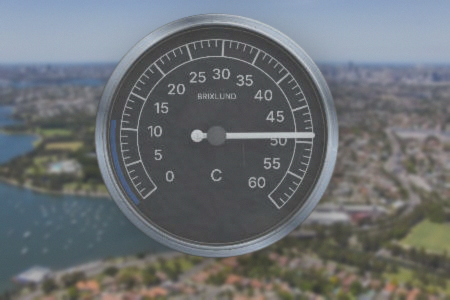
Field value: 49 °C
